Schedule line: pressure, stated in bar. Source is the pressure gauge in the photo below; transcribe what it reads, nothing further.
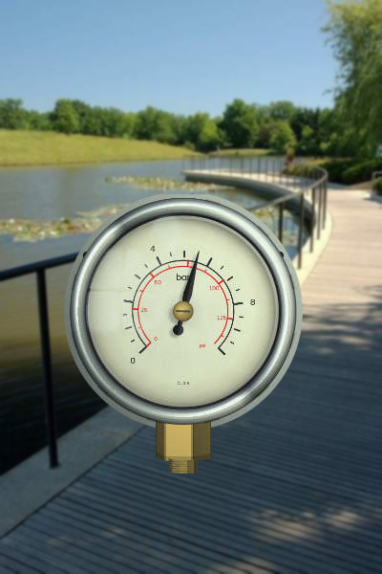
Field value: 5.5 bar
